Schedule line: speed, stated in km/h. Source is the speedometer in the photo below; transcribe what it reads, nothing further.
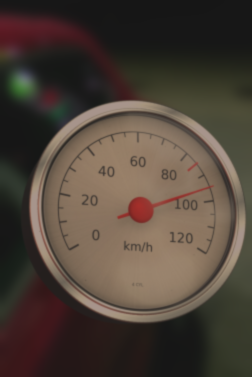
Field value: 95 km/h
